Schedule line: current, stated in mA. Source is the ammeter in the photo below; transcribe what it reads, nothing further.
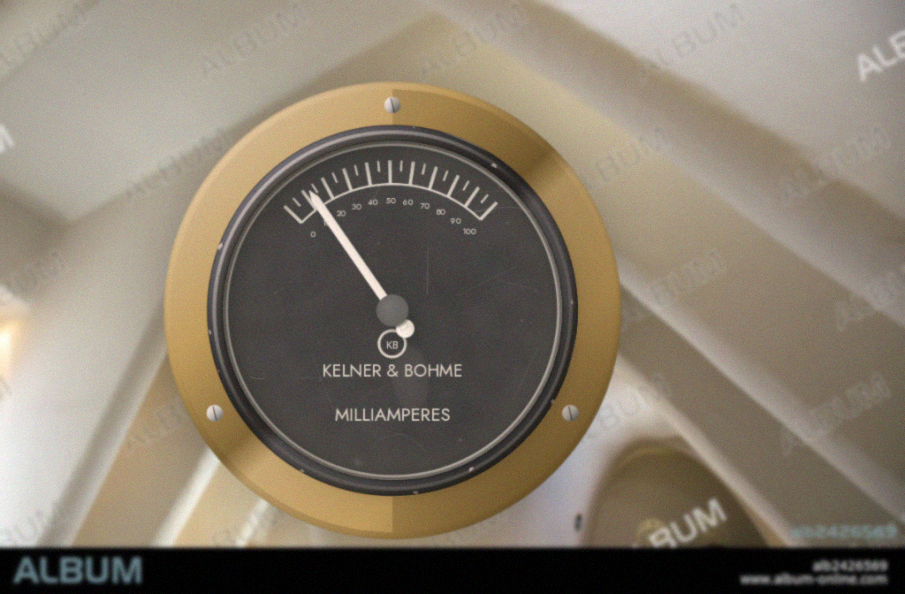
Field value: 12.5 mA
